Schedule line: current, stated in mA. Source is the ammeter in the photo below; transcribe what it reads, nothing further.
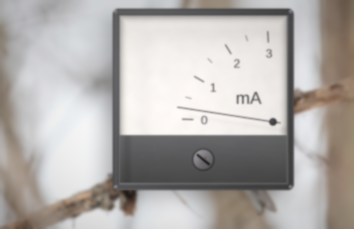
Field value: 0.25 mA
